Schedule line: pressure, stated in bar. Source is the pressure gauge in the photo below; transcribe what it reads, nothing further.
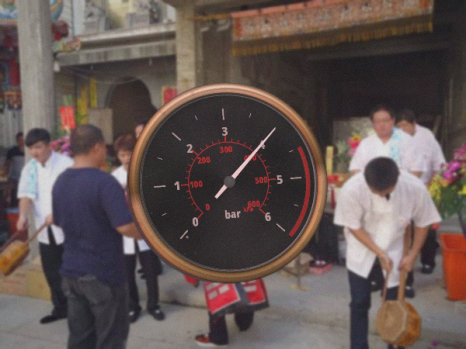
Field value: 4 bar
